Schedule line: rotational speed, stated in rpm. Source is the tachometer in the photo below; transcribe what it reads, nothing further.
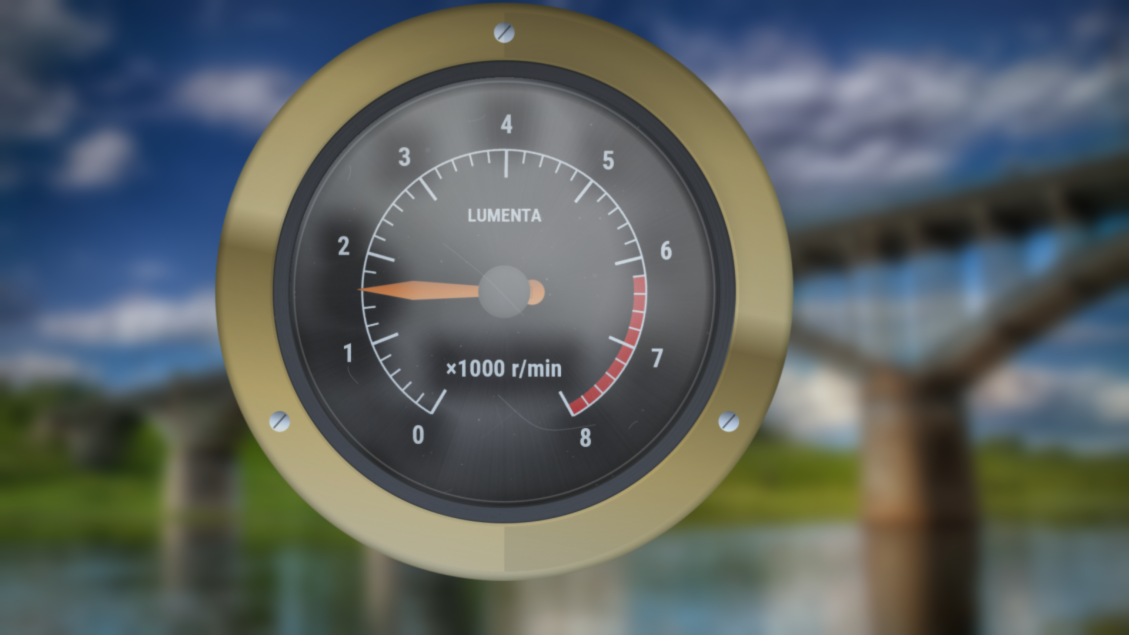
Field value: 1600 rpm
